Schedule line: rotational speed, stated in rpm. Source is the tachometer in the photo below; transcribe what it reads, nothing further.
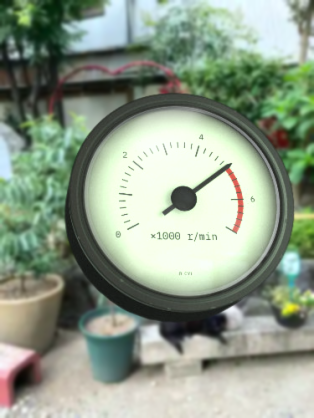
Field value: 5000 rpm
